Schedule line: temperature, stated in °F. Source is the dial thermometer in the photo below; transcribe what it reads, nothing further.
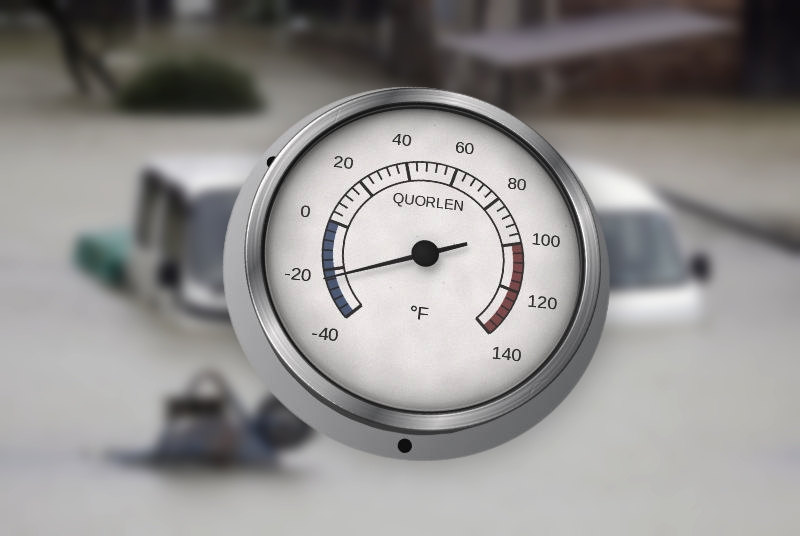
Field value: -24 °F
